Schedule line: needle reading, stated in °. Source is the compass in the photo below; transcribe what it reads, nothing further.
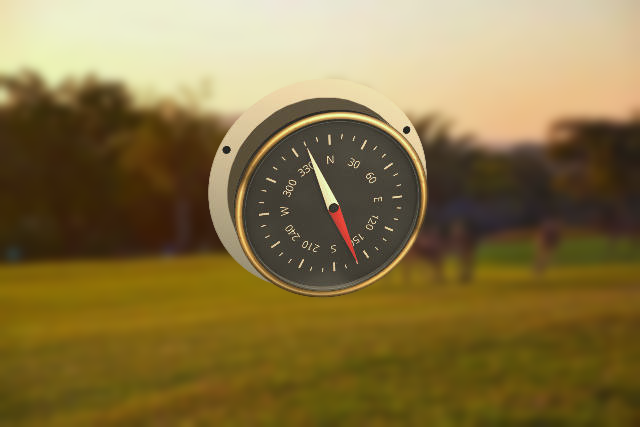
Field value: 160 °
